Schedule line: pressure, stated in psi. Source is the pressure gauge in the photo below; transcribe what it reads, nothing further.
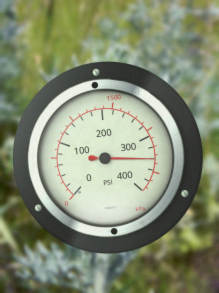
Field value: 340 psi
